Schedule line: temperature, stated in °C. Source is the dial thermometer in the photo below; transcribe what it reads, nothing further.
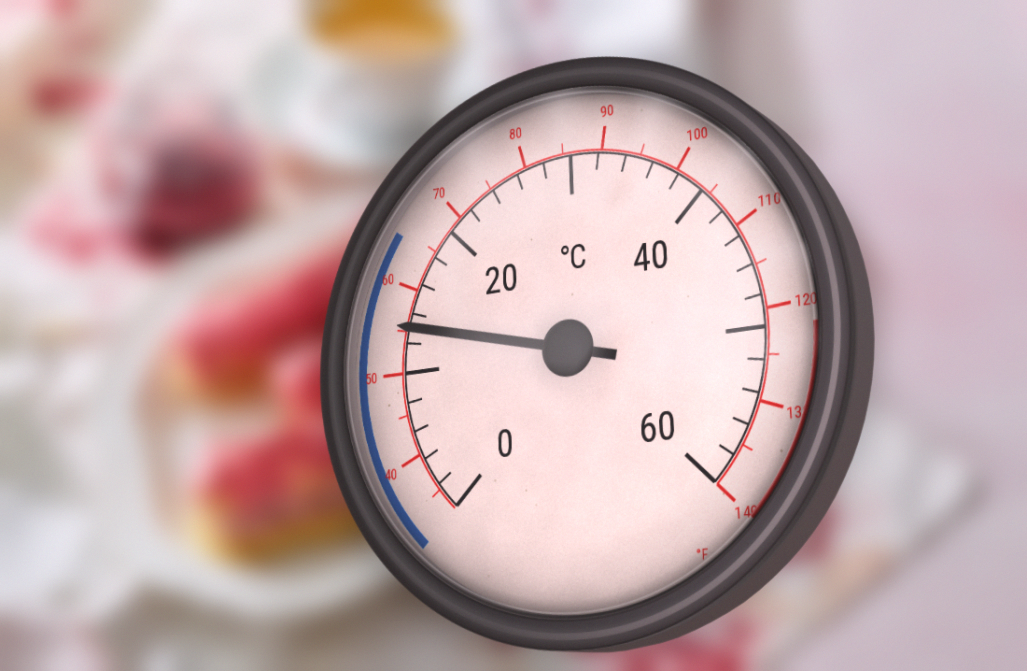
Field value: 13 °C
